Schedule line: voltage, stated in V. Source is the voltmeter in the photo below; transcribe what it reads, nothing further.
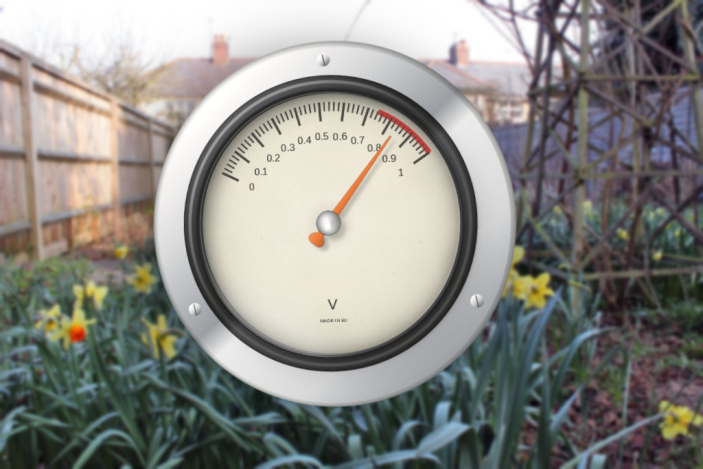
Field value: 0.84 V
